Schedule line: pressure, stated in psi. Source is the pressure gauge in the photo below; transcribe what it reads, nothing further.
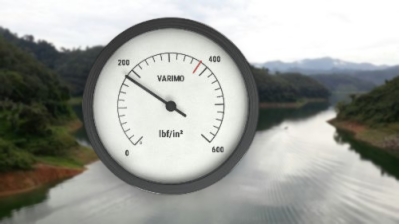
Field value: 180 psi
